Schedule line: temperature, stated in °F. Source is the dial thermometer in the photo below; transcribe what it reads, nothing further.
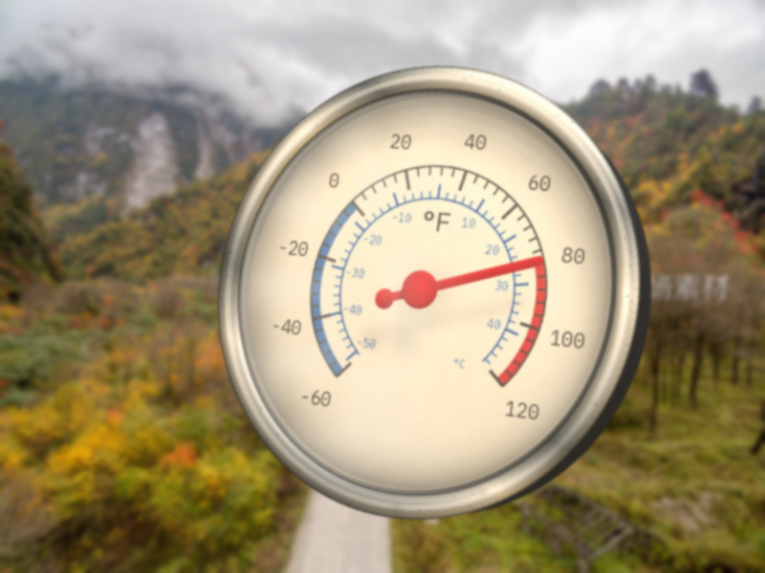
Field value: 80 °F
